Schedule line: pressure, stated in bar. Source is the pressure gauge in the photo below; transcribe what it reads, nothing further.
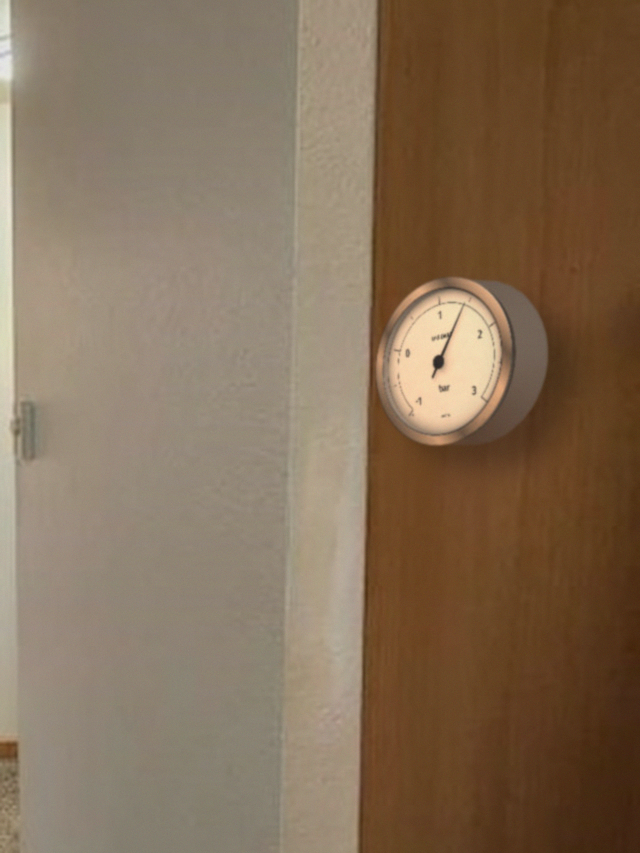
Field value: 1.5 bar
